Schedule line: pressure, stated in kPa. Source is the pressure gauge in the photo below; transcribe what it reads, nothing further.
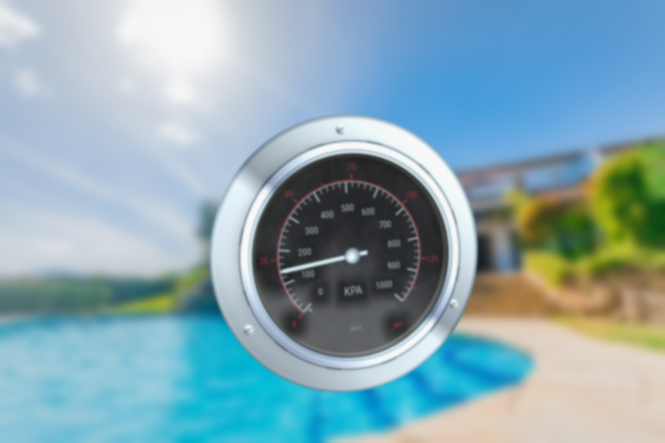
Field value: 140 kPa
